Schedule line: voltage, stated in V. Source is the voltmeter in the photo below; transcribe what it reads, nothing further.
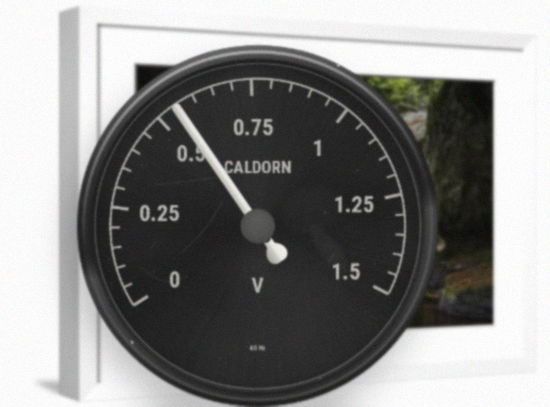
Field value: 0.55 V
